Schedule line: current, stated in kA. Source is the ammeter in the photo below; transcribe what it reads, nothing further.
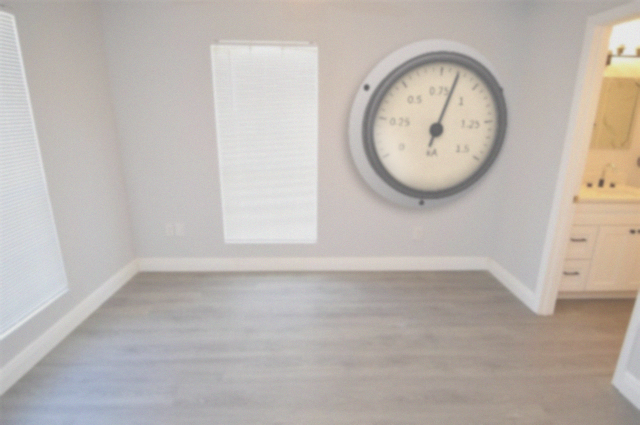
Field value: 0.85 kA
